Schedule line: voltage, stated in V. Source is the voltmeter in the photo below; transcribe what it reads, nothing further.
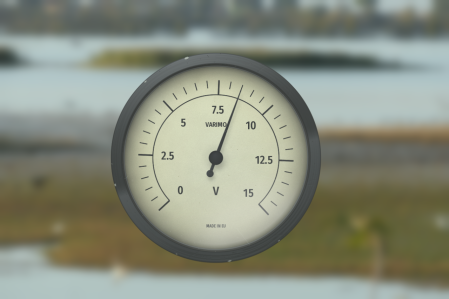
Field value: 8.5 V
